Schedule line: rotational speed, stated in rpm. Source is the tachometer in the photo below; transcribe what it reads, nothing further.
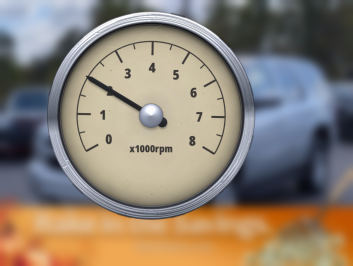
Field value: 2000 rpm
